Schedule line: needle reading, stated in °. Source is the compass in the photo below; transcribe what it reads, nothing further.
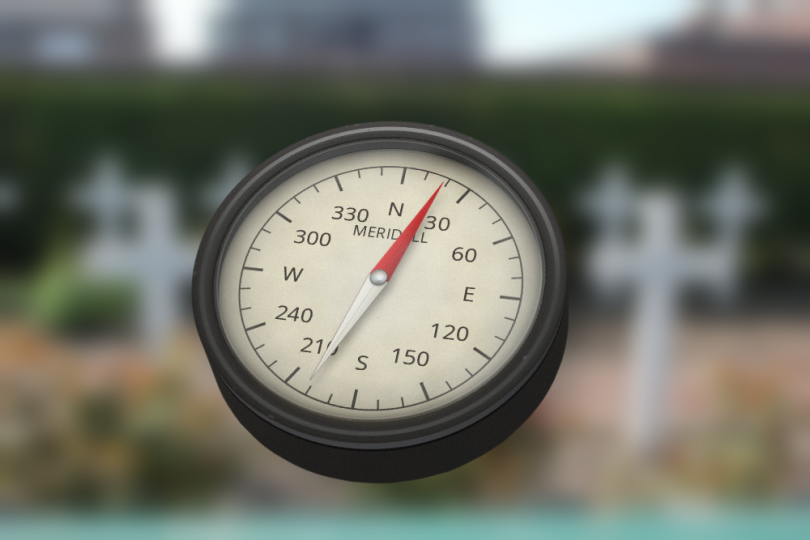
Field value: 20 °
